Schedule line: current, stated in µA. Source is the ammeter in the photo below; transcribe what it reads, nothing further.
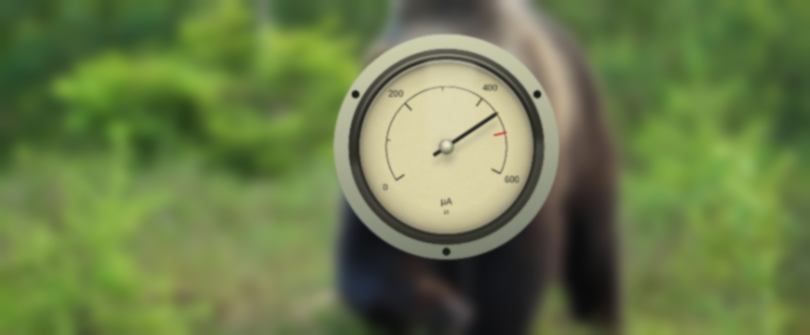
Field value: 450 µA
